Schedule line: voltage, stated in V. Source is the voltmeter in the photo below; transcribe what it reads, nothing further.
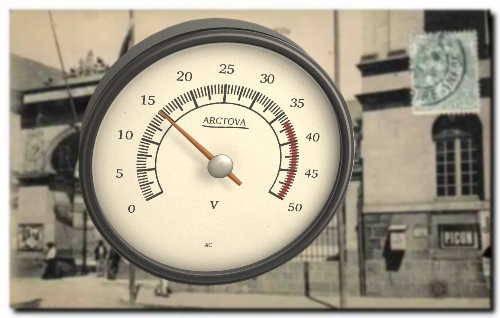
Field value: 15 V
